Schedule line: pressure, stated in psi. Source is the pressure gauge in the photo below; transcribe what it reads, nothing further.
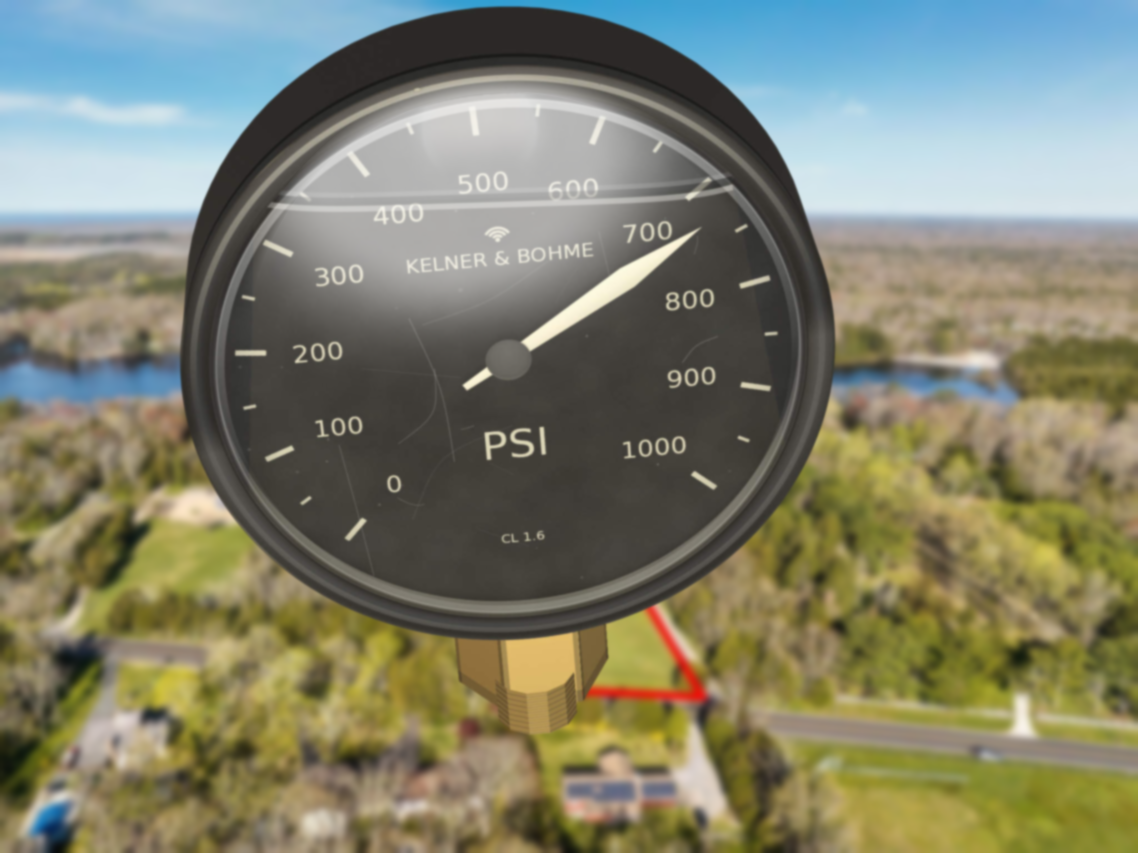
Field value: 725 psi
